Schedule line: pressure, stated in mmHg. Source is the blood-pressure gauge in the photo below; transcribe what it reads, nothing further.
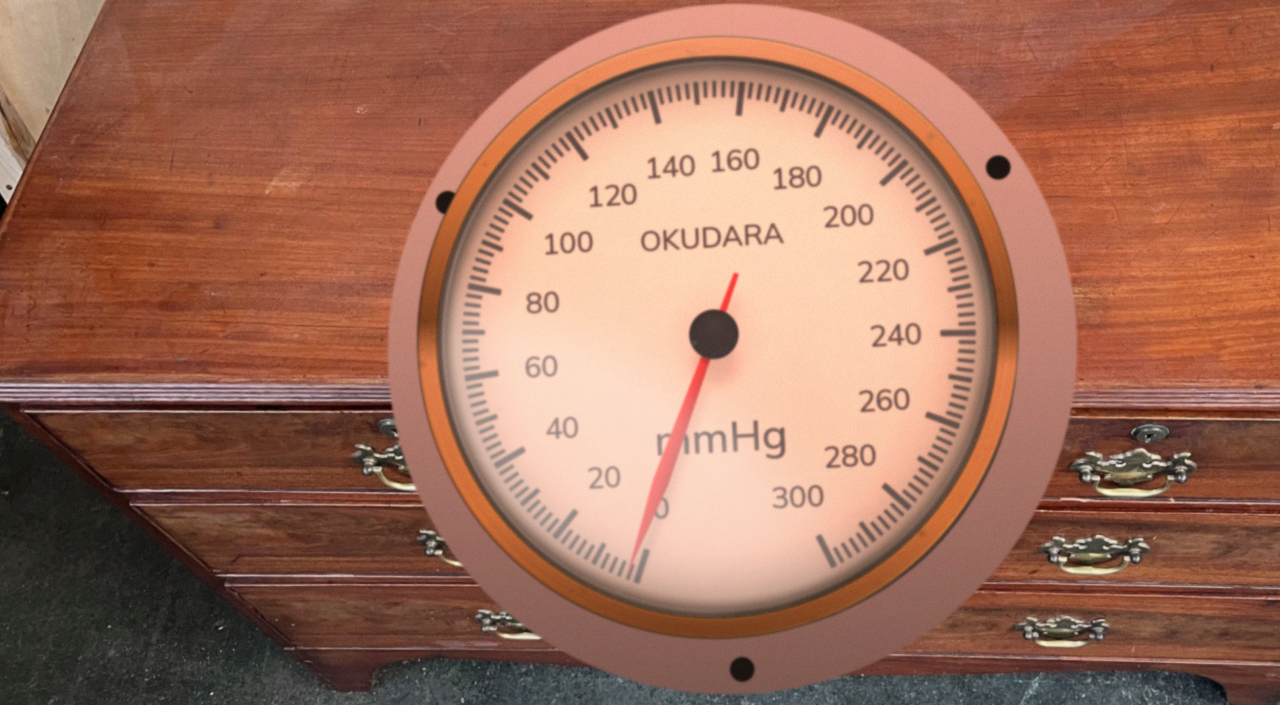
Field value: 2 mmHg
